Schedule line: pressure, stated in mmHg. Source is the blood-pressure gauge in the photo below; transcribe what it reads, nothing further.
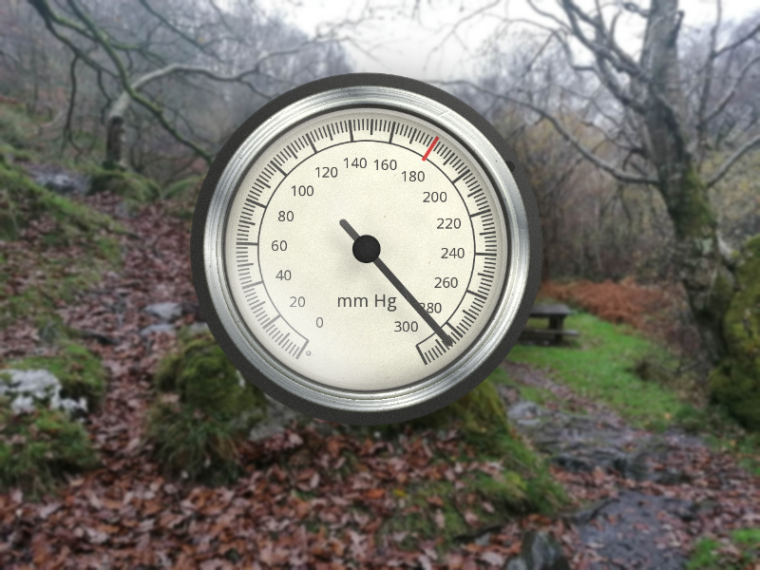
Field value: 286 mmHg
